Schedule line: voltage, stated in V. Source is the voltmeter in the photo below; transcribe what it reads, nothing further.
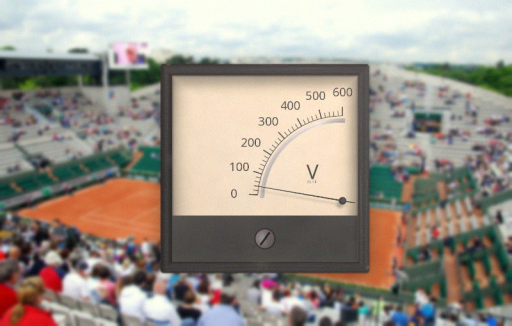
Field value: 40 V
